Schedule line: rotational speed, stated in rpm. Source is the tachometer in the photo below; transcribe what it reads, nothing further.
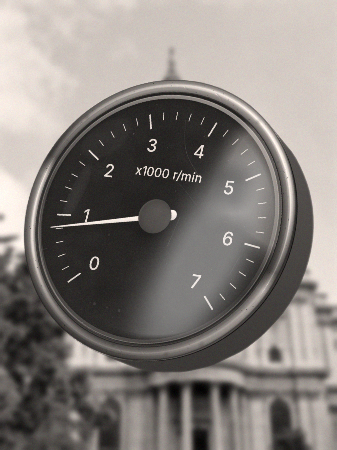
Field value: 800 rpm
